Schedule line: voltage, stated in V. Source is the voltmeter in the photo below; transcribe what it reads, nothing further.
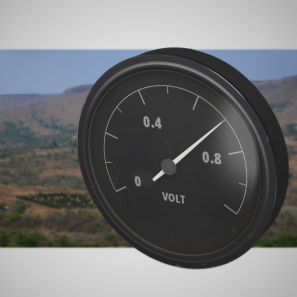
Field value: 0.7 V
